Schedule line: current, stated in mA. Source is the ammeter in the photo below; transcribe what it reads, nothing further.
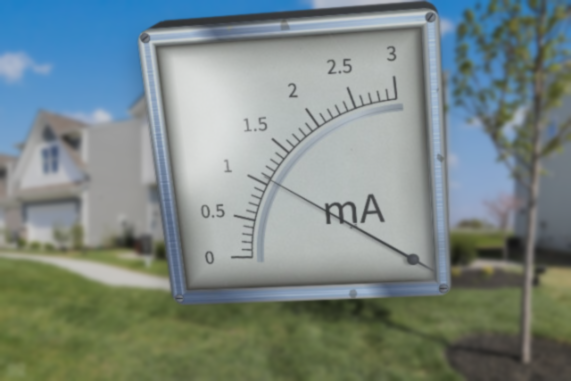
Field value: 1.1 mA
